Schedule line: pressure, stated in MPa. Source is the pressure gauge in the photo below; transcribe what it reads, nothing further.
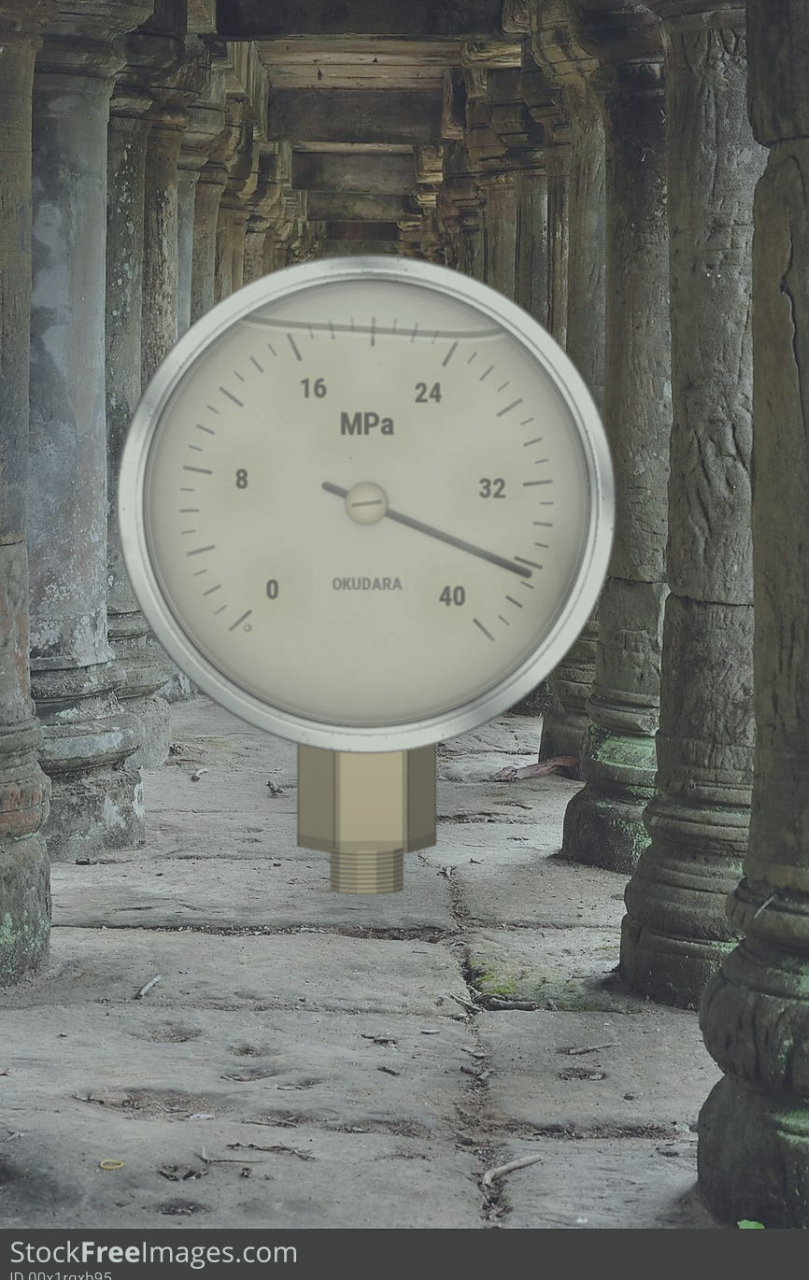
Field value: 36.5 MPa
